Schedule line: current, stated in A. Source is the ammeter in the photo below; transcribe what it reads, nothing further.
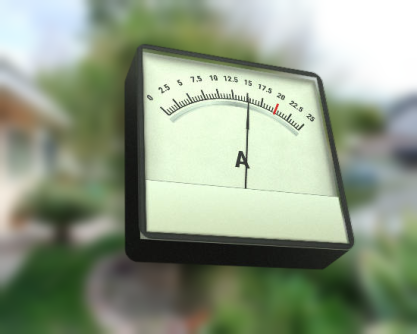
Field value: 15 A
